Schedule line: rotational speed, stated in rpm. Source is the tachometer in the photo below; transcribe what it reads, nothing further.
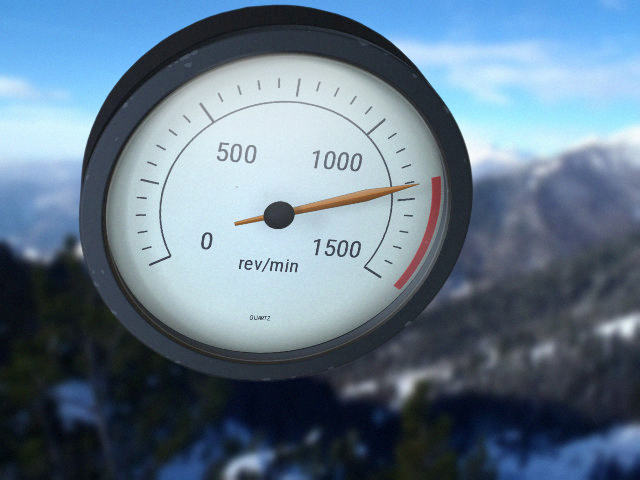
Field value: 1200 rpm
